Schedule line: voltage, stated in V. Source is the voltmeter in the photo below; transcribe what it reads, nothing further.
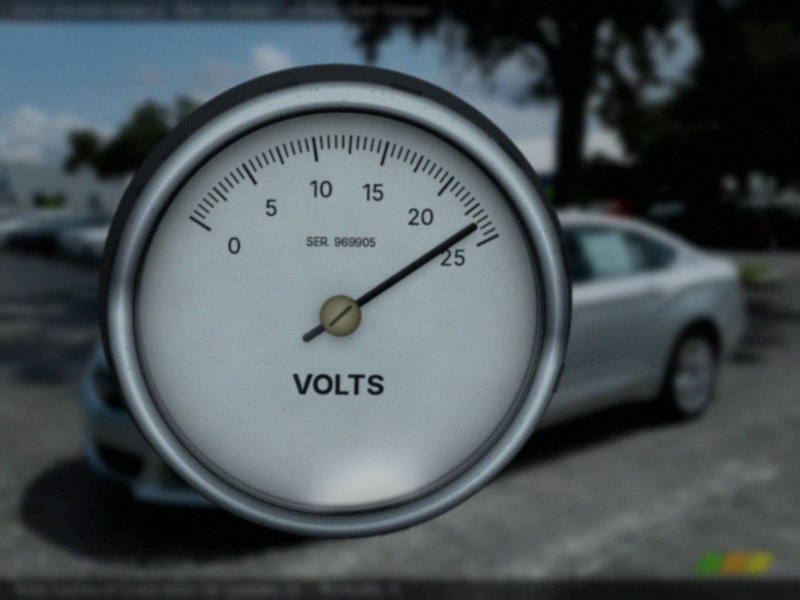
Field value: 23.5 V
